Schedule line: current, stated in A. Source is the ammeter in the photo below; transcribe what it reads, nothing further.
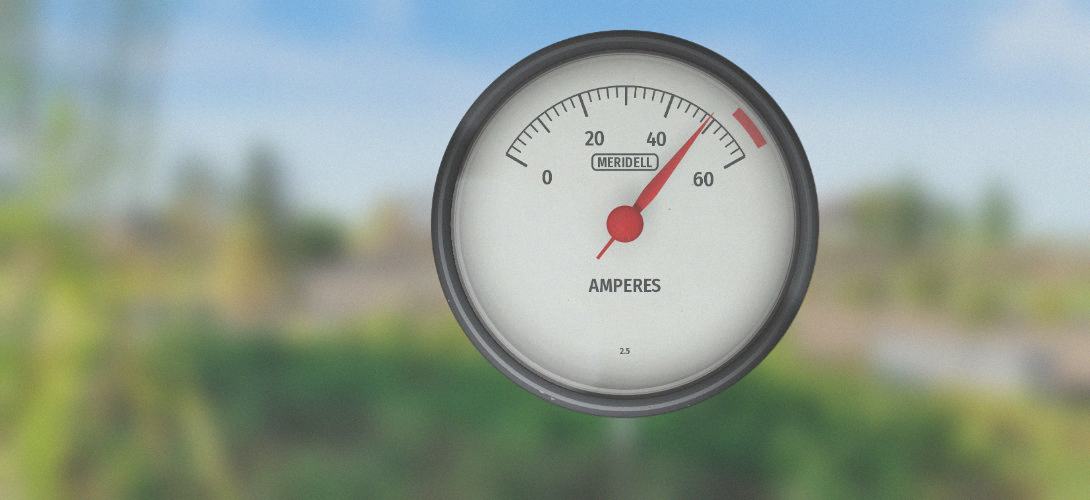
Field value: 49 A
